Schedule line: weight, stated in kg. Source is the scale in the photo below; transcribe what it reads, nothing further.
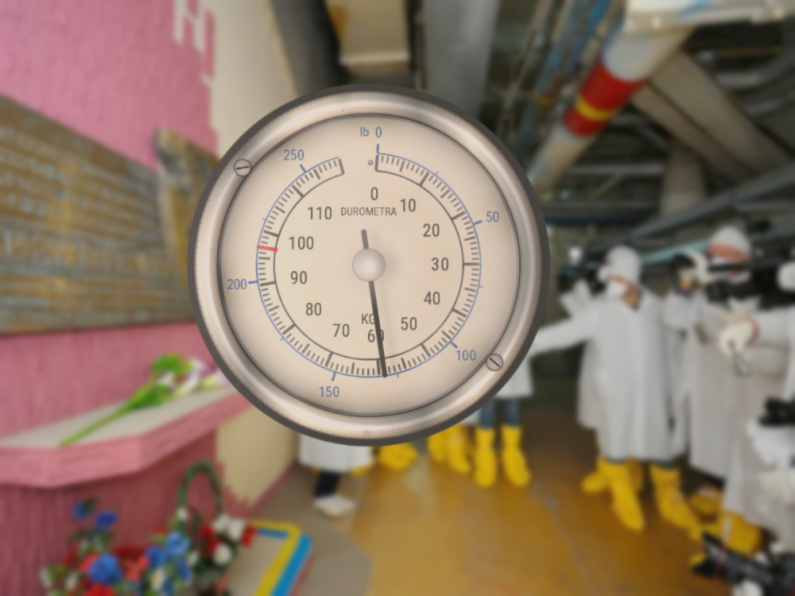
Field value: 59 kg
